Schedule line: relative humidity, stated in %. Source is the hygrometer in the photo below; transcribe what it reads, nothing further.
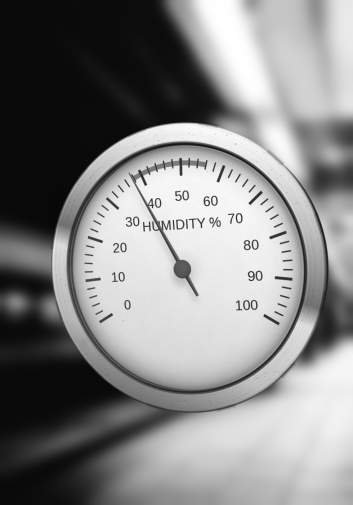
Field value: 38 %
